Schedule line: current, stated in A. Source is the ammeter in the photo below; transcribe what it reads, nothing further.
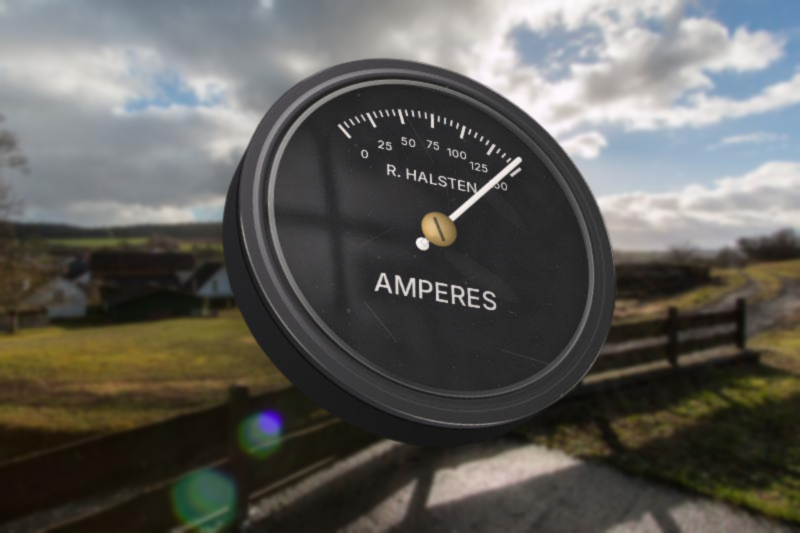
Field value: 145 A
